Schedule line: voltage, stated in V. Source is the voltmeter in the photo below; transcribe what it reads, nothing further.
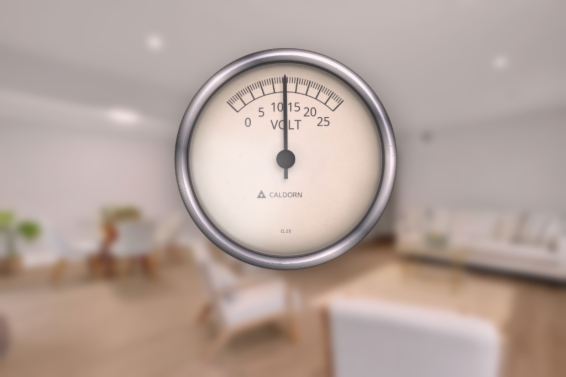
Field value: 12.5 V
